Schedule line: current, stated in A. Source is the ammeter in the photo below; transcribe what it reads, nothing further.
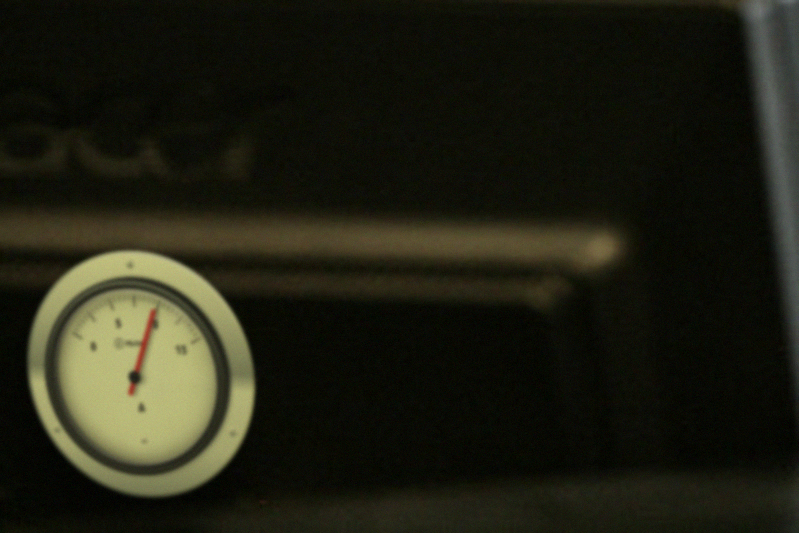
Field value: 10 A
